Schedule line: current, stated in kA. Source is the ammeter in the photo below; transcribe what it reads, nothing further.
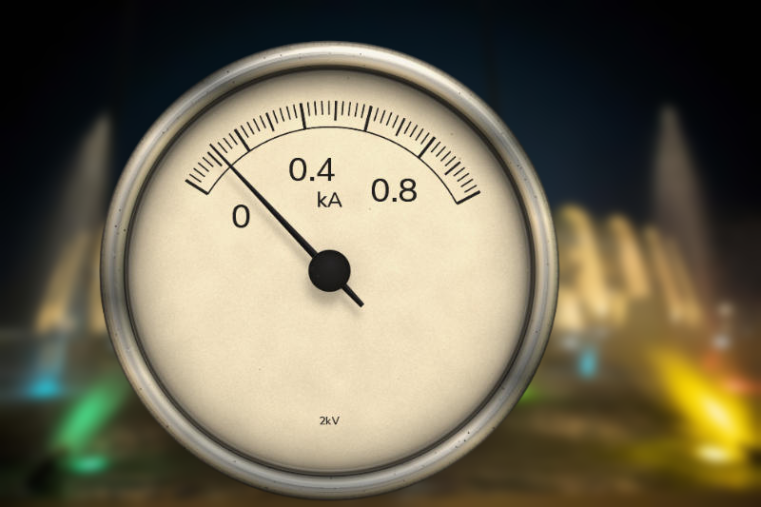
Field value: 0.12 kA
